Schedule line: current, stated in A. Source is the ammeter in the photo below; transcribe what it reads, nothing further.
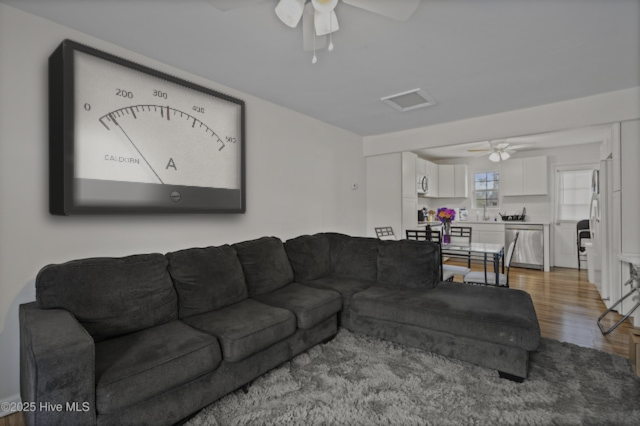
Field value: 100 A
